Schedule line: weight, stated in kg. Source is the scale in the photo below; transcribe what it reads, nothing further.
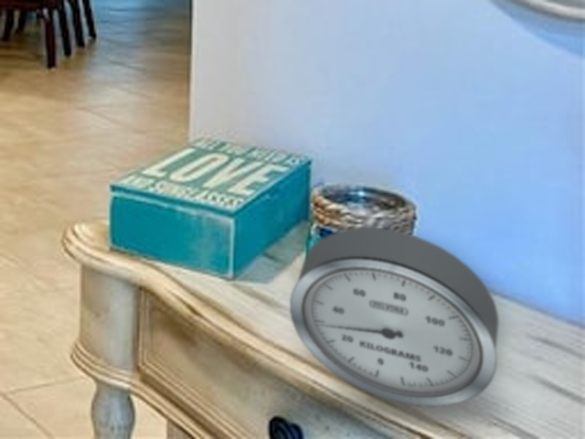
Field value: 30 kg
